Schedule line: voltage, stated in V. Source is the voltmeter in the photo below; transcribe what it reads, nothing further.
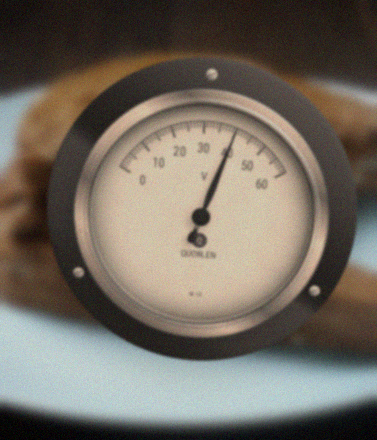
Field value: 40 V
